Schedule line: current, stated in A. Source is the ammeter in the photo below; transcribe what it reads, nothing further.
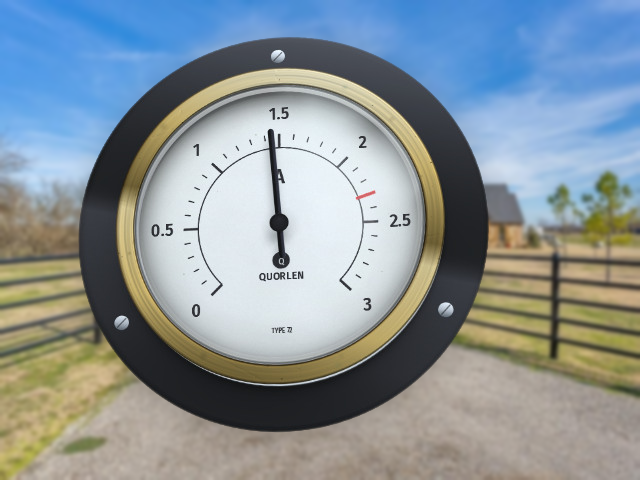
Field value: 1.45 A
